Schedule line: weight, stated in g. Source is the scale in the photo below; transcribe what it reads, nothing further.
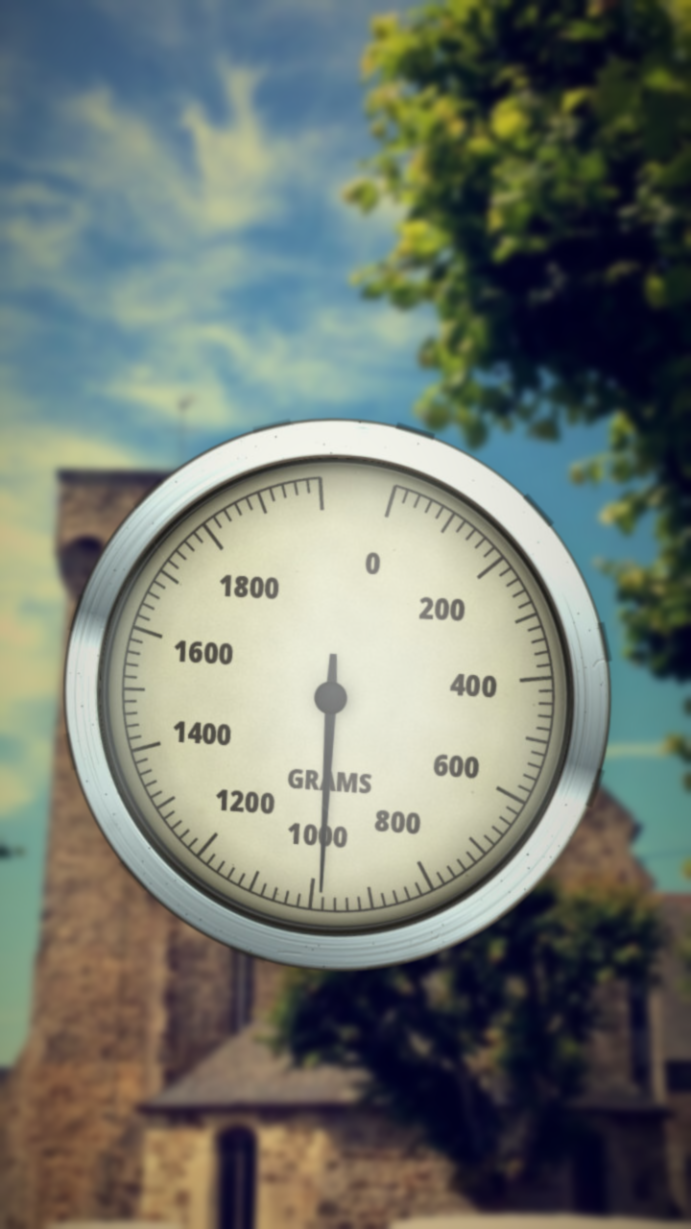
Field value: 980 g
